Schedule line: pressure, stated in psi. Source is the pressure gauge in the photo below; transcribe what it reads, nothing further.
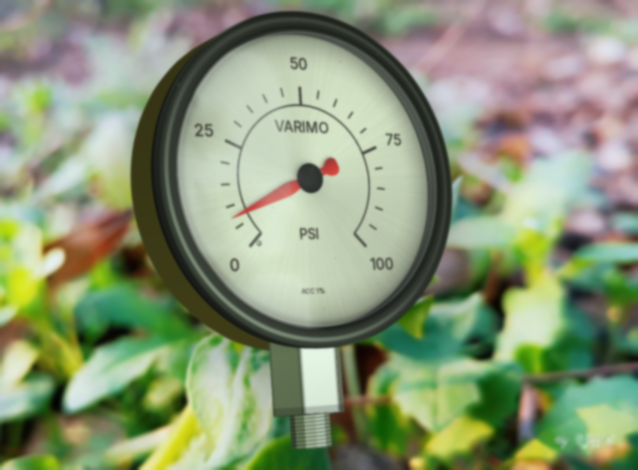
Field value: 7.5 psi
